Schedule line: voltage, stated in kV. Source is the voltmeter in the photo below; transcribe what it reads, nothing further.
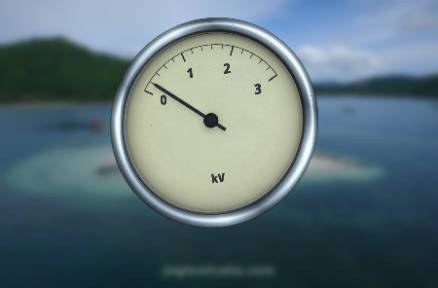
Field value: 0.2 kV
